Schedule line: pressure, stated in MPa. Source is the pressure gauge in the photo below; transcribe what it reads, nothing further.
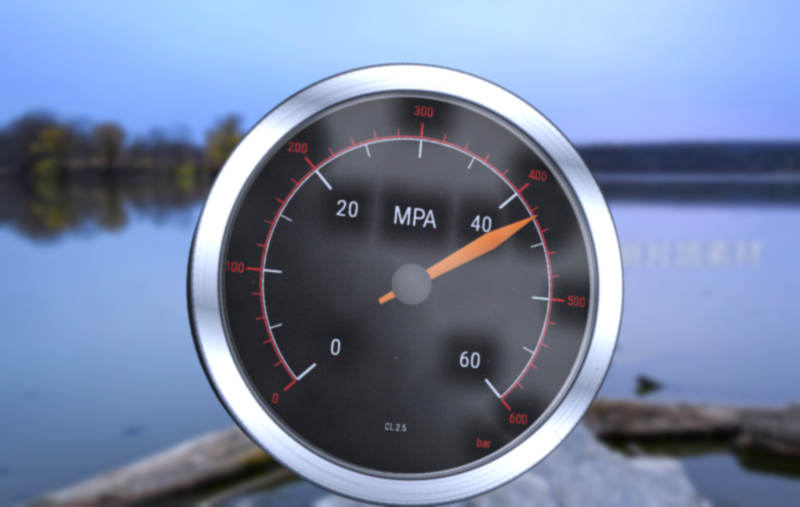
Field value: 42.5 MPa
